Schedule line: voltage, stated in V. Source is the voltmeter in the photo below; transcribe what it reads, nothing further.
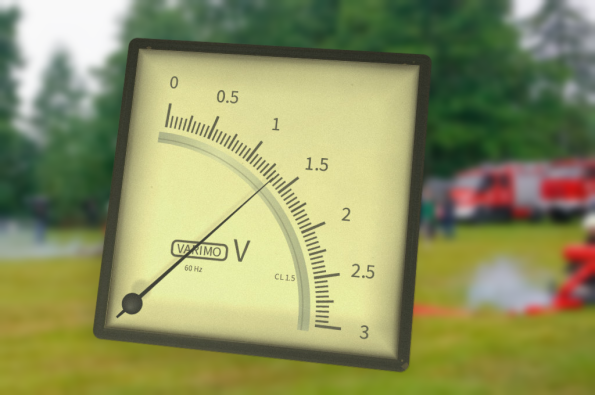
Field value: 1.35 V
